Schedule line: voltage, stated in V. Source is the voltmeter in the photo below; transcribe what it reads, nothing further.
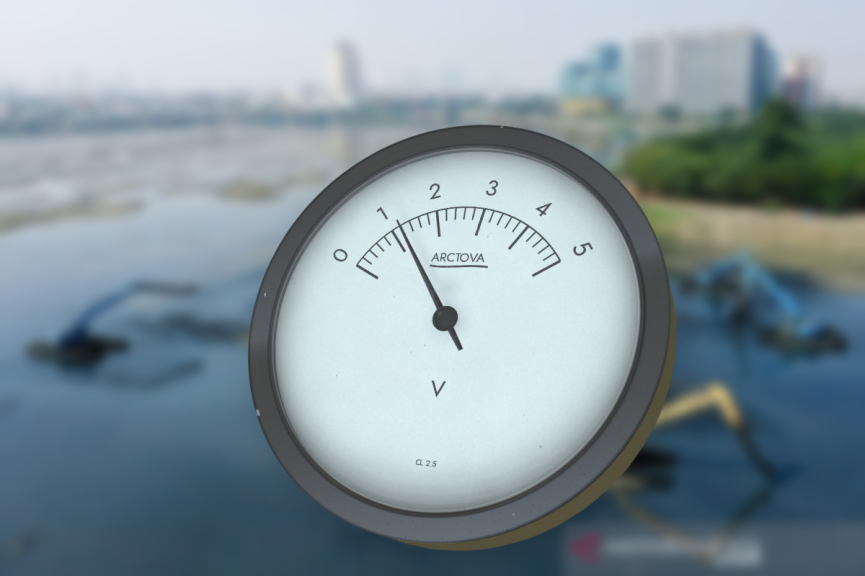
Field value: 1.2 V
